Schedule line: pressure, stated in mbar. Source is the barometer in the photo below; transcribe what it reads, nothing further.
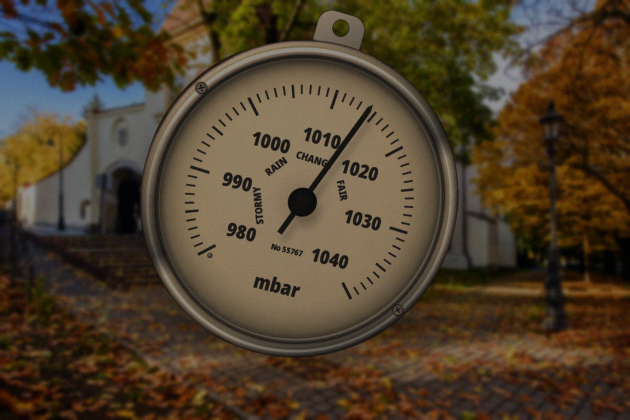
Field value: 1014 mbar
